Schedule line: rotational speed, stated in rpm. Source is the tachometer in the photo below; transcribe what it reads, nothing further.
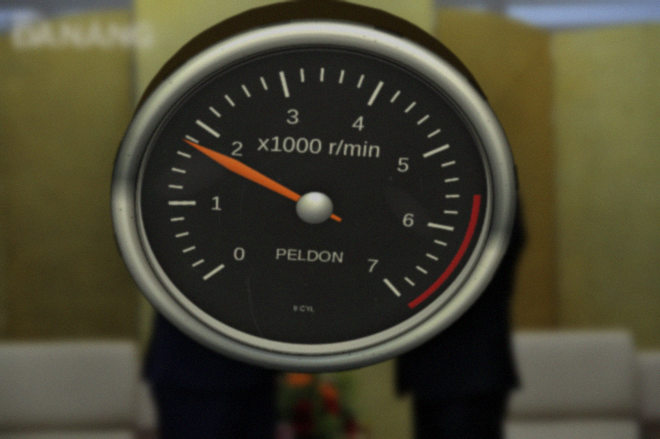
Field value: 1800 rpm
